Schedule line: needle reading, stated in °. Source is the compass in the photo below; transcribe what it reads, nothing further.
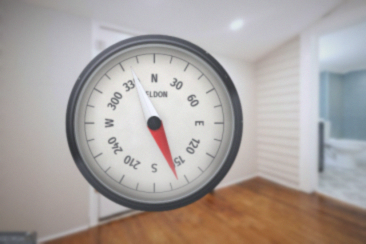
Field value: 157.5 °
